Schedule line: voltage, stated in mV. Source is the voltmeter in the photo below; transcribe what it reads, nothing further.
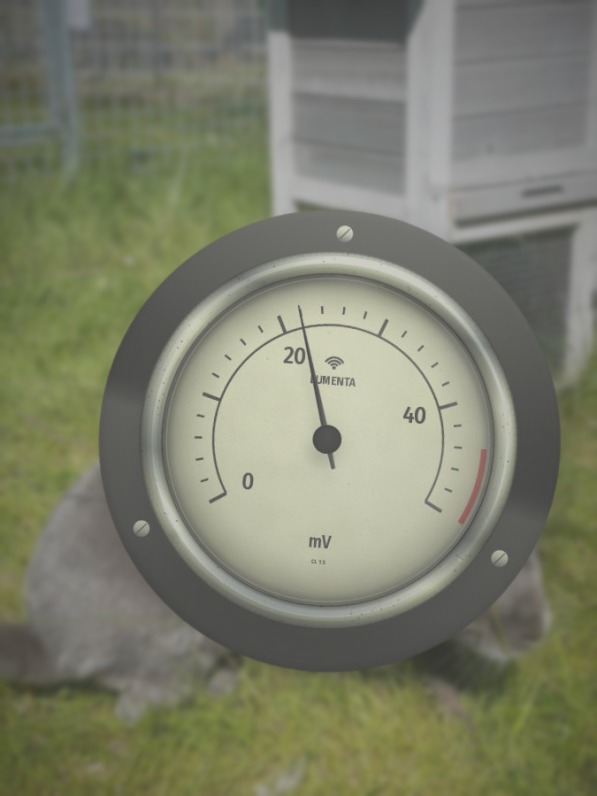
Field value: 22 mV
